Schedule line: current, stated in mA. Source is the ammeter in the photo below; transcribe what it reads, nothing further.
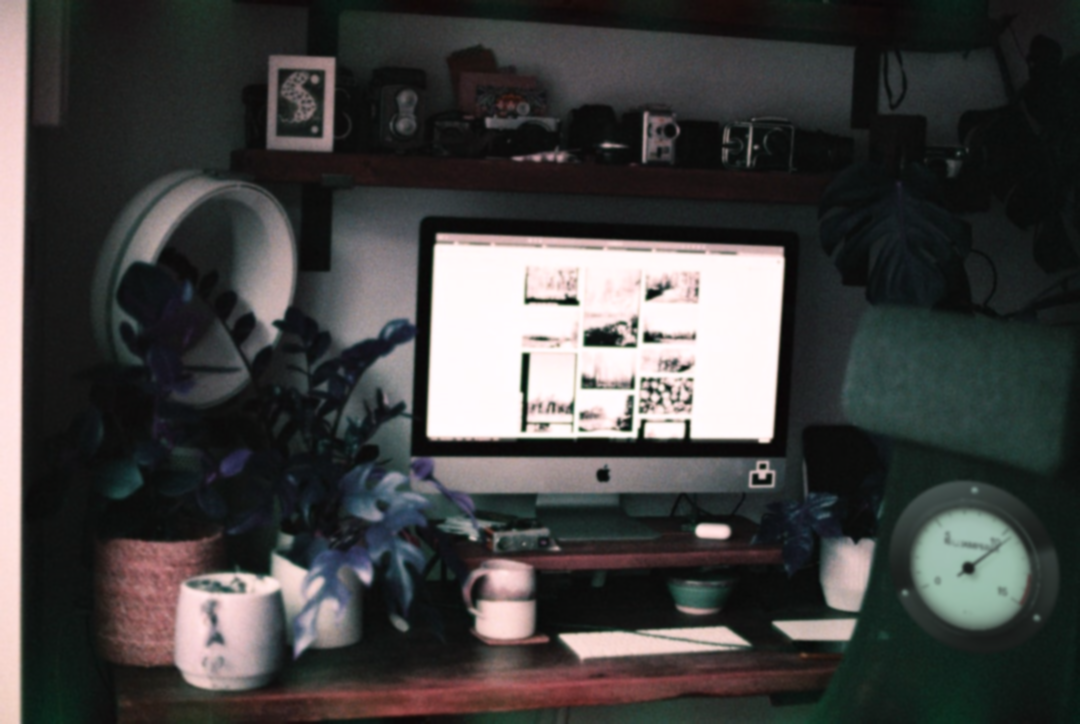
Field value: 10.5 mA
